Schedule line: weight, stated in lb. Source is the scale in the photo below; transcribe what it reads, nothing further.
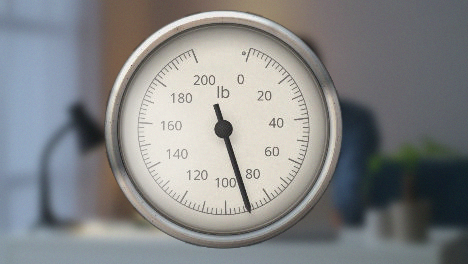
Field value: 90 lb
